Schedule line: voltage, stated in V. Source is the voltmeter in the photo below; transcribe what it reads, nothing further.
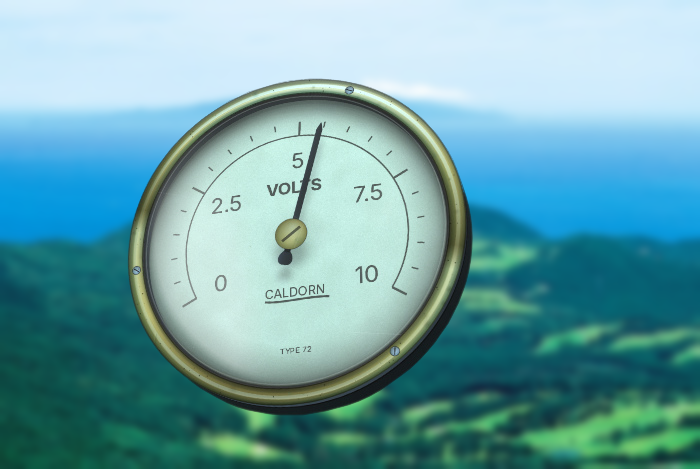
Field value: 5.5 V
